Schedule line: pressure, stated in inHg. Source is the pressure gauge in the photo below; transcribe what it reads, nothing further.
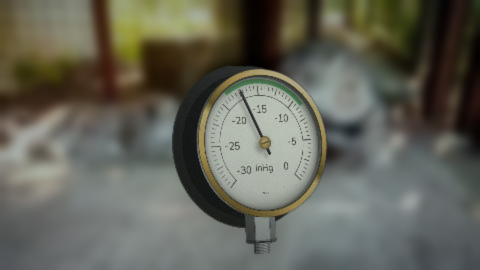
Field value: -17.5 inHg
